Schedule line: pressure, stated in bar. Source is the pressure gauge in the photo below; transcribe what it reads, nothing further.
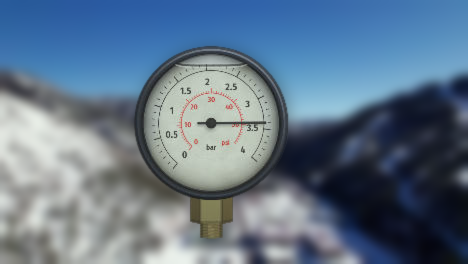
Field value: 3.4 bar
